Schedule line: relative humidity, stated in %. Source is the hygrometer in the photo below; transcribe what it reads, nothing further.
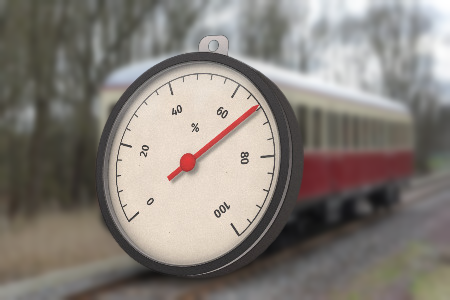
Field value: 68 %
